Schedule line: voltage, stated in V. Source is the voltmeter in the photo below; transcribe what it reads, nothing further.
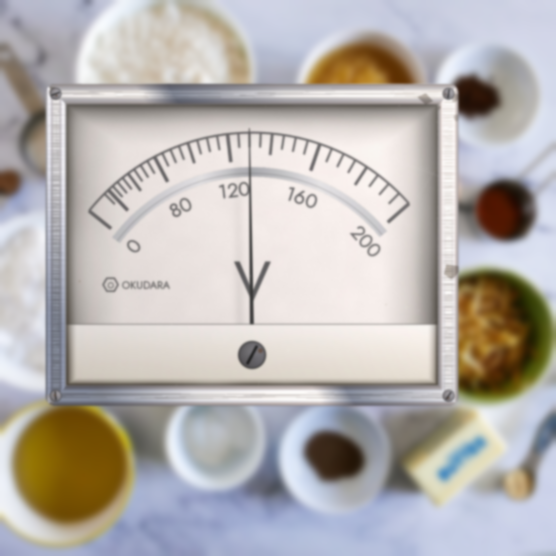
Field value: 130 V
